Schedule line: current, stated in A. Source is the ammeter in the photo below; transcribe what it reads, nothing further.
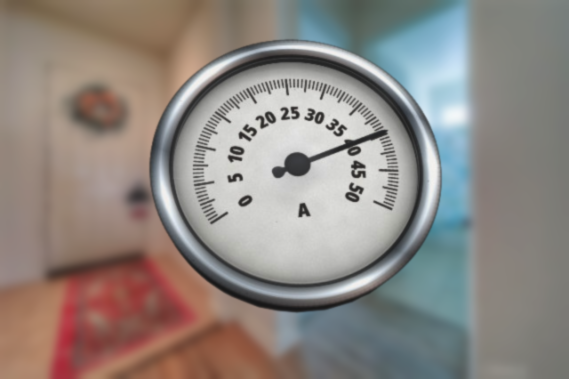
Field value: 40 A
